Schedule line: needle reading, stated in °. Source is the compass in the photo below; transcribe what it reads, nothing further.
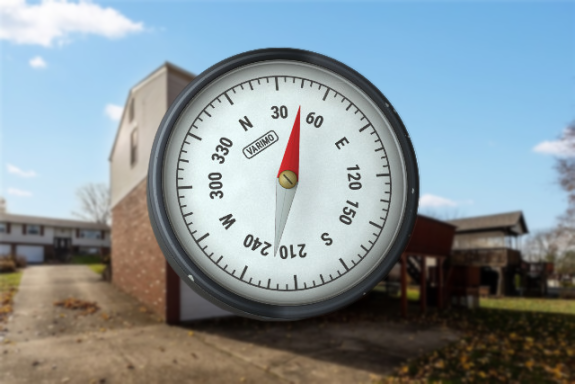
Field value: 45 °
